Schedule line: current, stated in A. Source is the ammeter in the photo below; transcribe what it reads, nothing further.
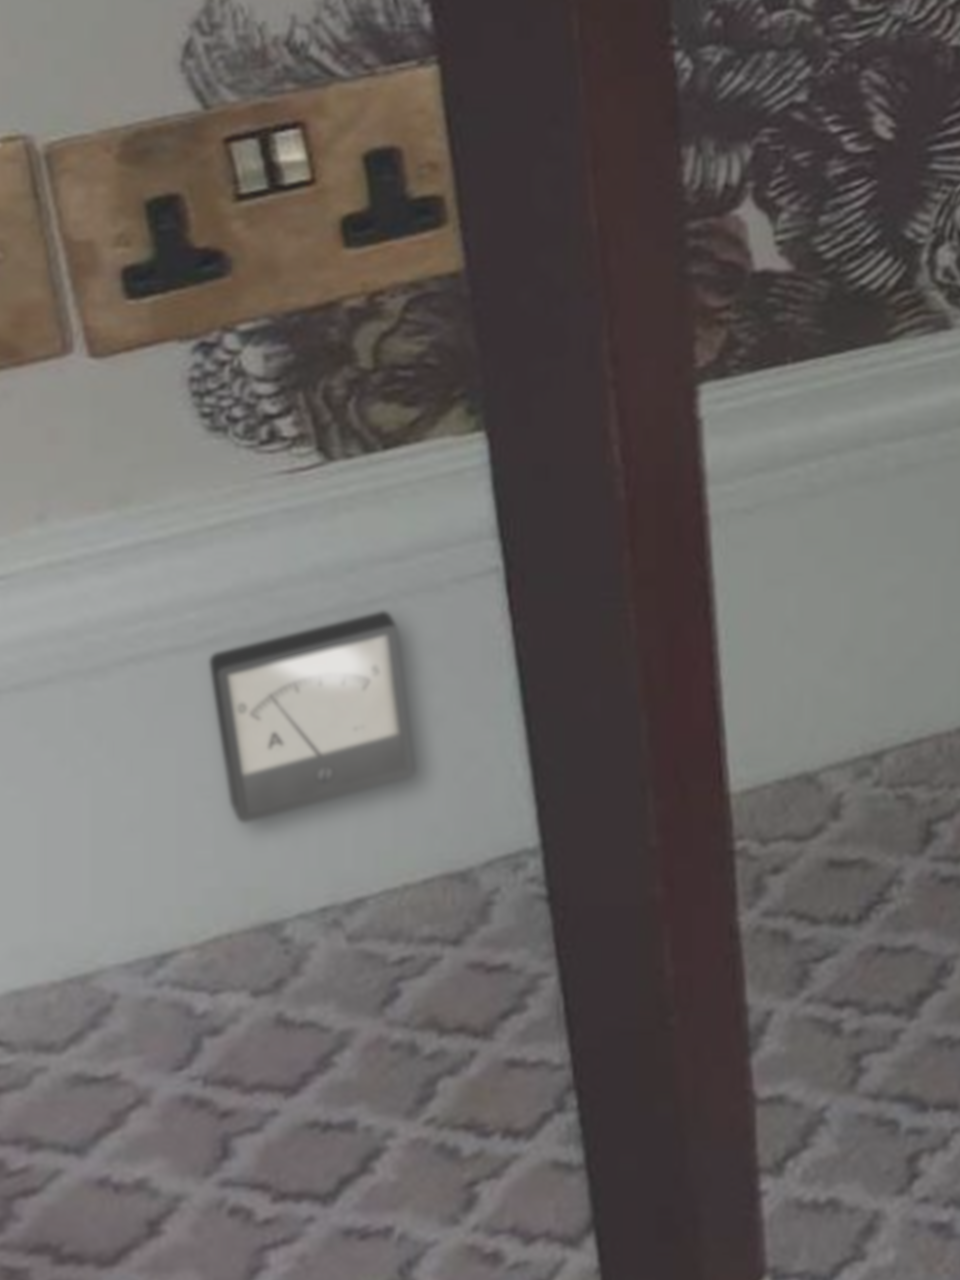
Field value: 1 A
